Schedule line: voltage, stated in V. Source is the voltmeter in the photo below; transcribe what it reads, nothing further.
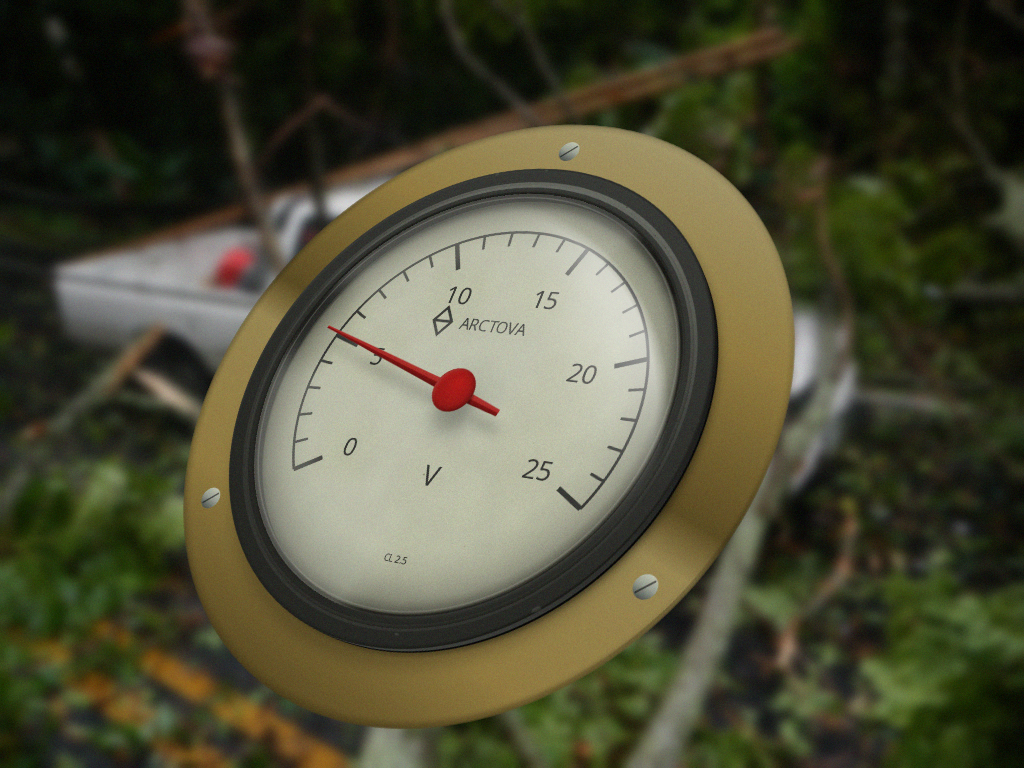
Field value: 5 V
